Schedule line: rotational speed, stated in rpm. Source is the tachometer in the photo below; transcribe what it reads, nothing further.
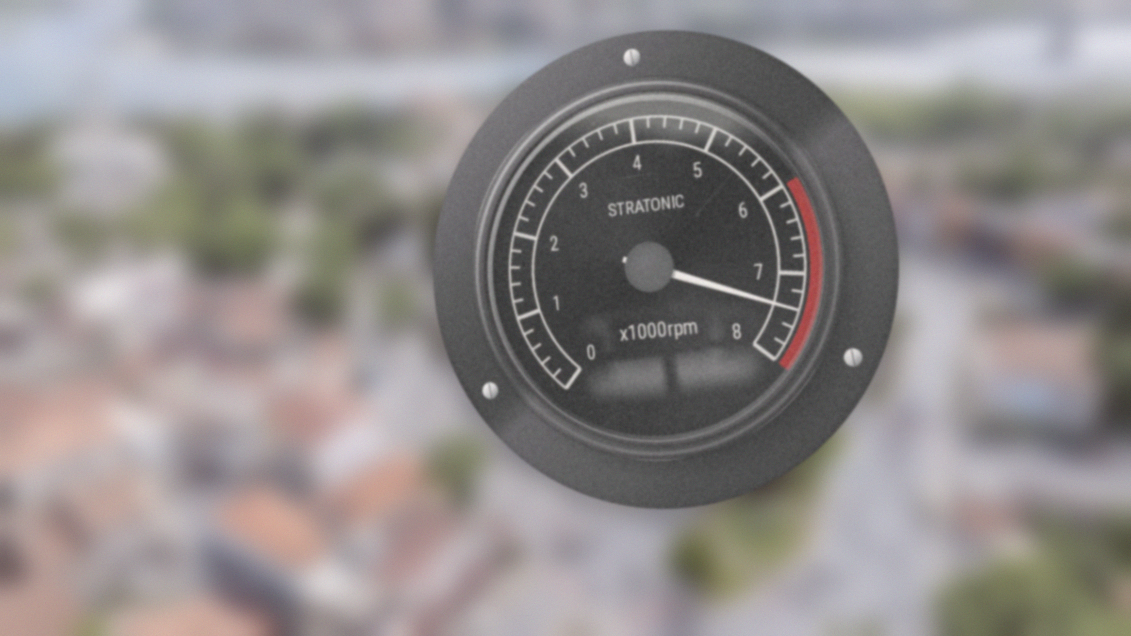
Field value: 7400 rpm
